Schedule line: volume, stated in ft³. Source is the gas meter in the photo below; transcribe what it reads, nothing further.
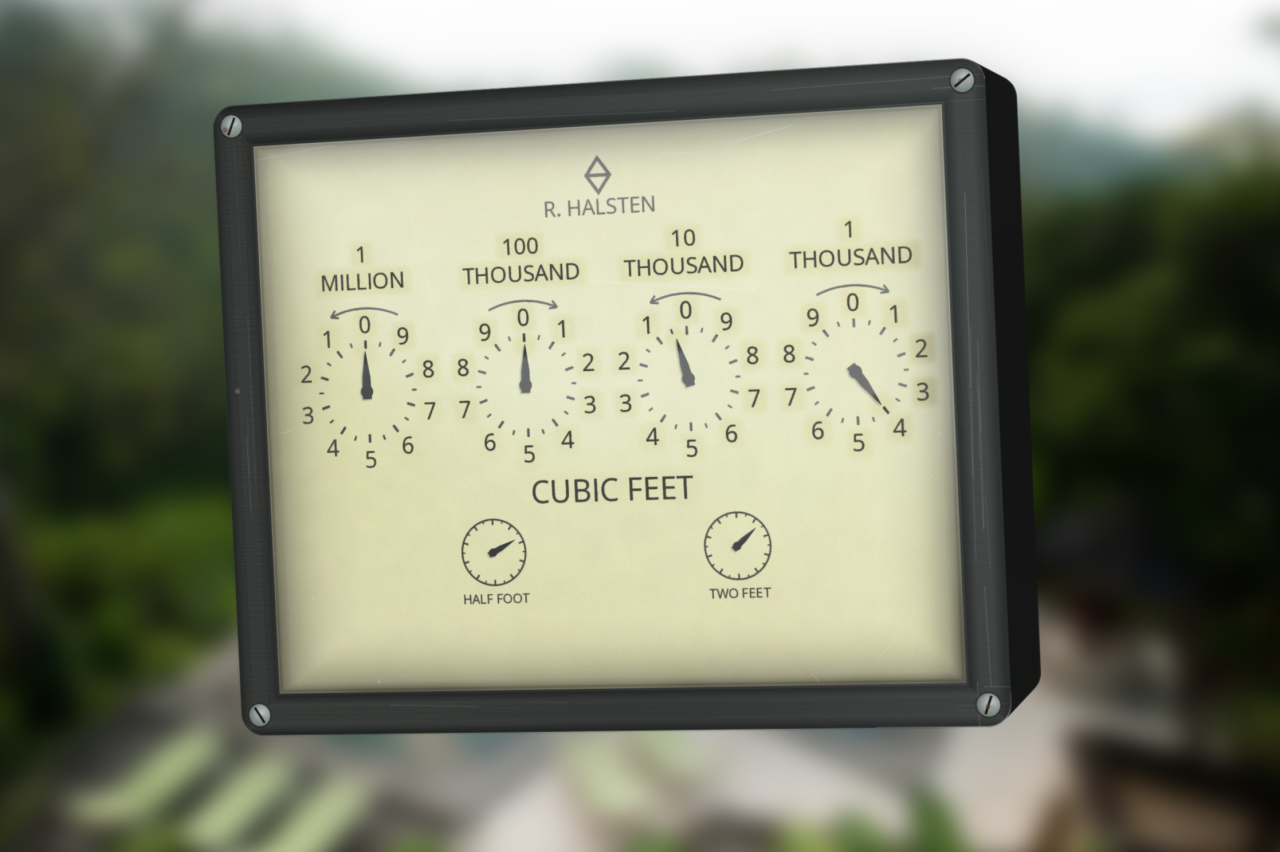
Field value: 400 ft³
